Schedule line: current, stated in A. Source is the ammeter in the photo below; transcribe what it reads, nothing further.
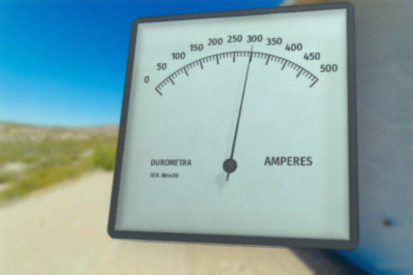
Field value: 300 A
